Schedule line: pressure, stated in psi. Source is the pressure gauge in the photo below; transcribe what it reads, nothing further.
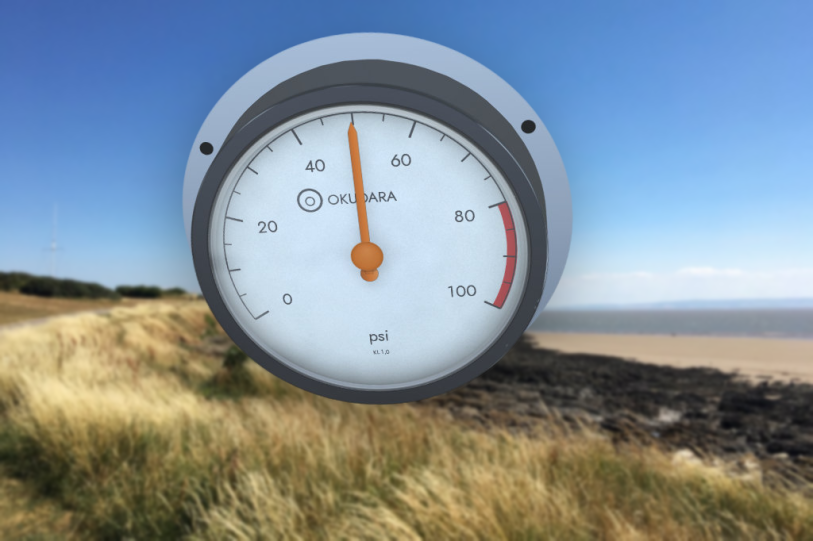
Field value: 50 psi
